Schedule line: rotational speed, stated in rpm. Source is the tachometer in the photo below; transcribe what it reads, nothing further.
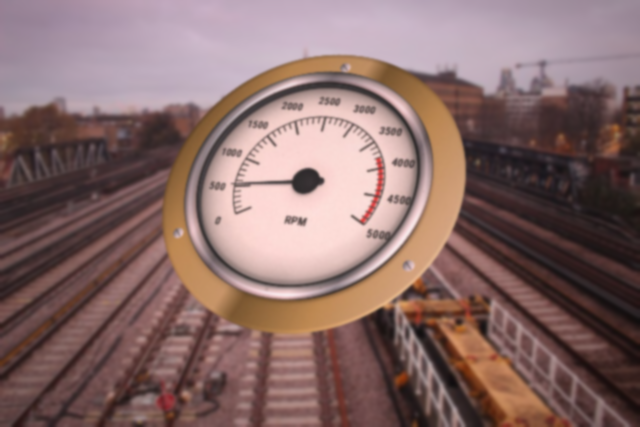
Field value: 500 rpm
